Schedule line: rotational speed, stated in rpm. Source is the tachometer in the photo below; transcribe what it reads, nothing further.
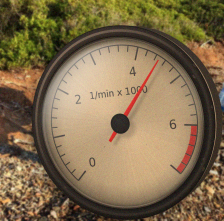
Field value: 4500 rpm
